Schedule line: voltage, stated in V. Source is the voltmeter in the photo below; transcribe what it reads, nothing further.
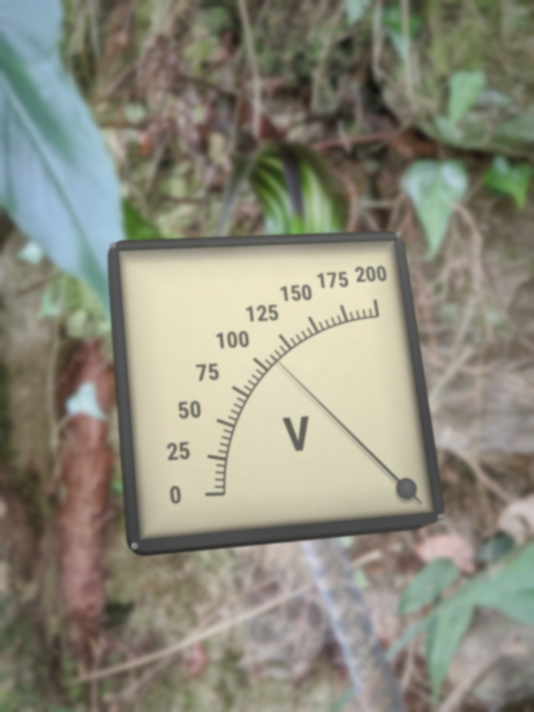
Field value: 110 V
